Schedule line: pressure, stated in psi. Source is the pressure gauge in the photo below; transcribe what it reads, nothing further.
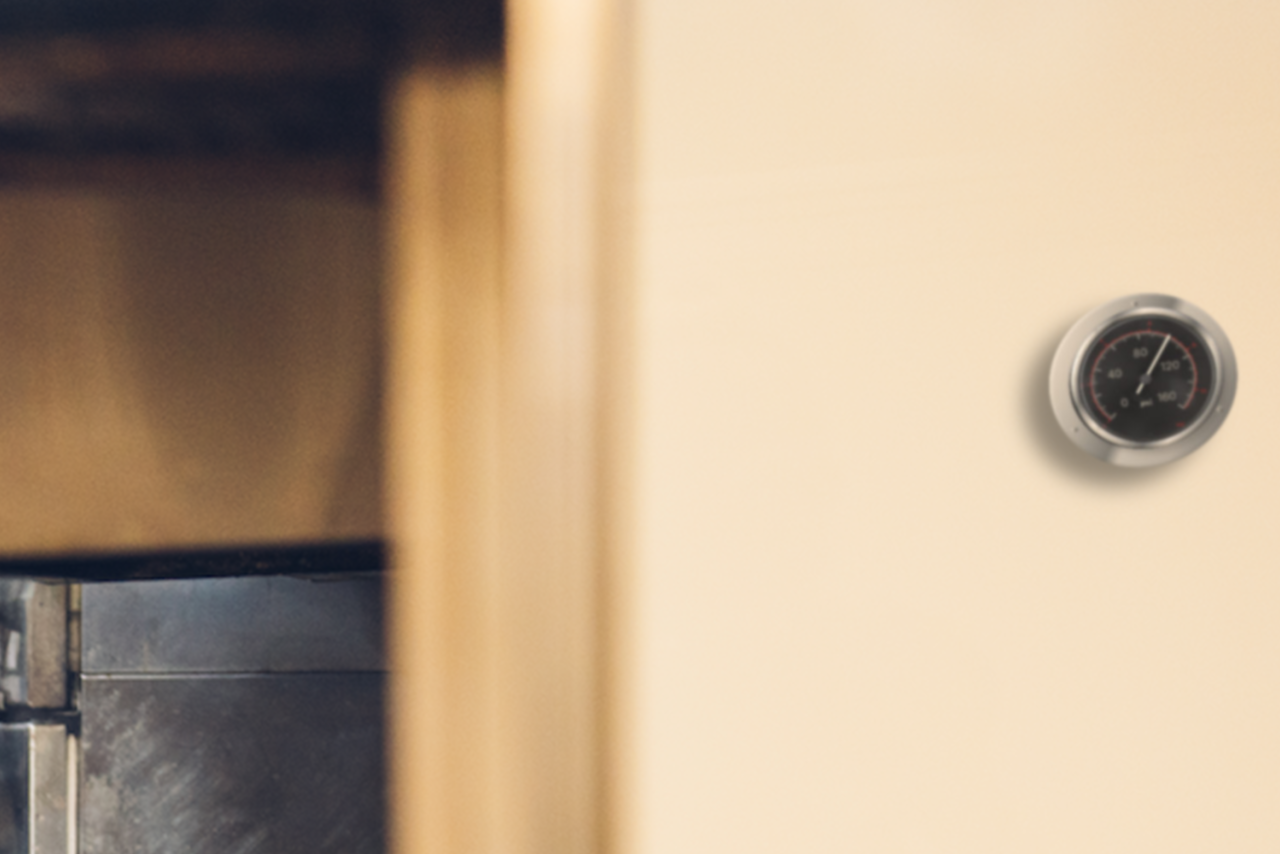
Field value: 100 psi
